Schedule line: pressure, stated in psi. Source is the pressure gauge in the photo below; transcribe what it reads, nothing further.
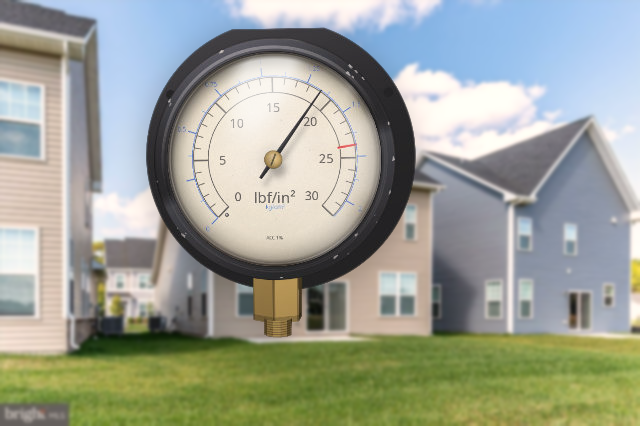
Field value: 19 psi
